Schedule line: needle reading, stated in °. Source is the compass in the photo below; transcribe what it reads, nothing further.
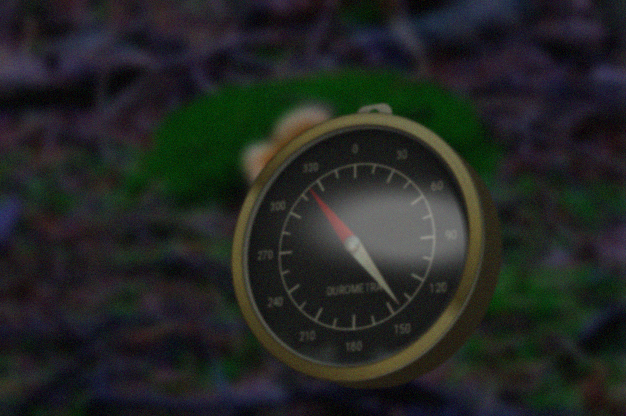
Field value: 322.5 °
